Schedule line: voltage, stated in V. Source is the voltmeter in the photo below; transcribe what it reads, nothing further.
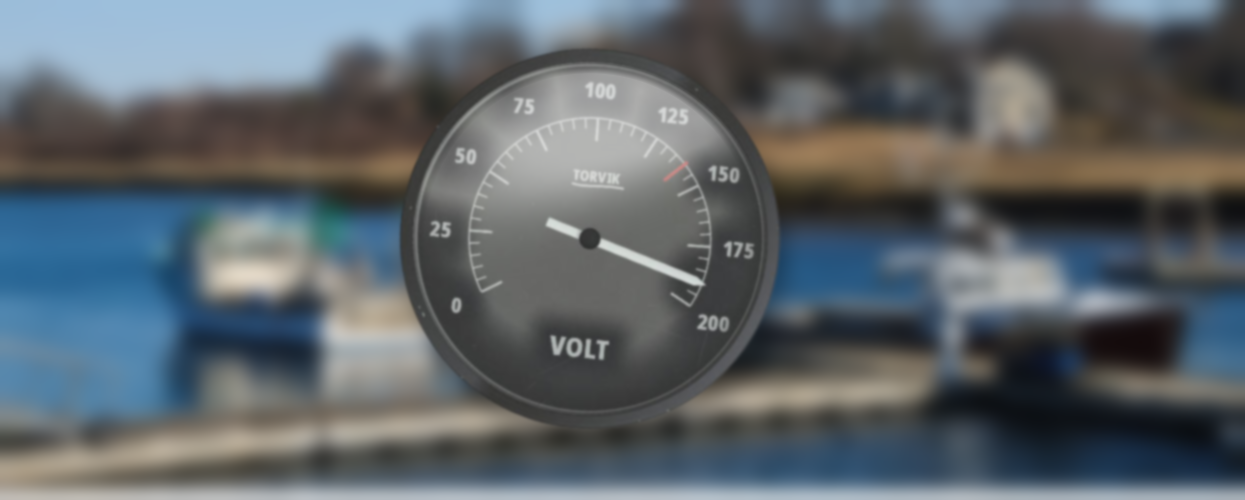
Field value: 190 V
